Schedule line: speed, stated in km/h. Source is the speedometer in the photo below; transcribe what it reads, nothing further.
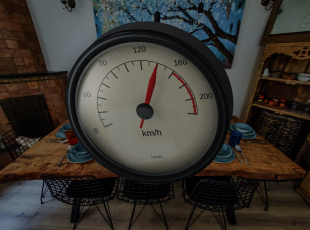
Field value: 140 km/h
